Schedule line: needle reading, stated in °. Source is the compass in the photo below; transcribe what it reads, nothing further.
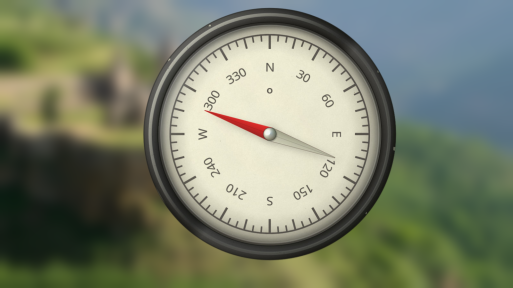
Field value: 290 °
